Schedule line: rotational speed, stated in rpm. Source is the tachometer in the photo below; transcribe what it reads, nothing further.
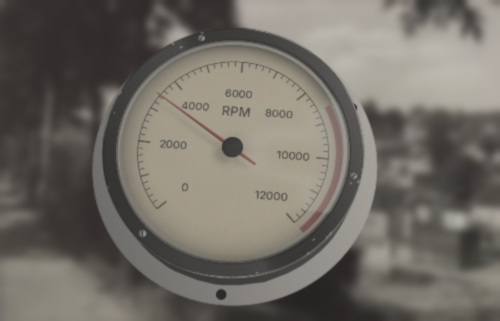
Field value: 3400 rpm
